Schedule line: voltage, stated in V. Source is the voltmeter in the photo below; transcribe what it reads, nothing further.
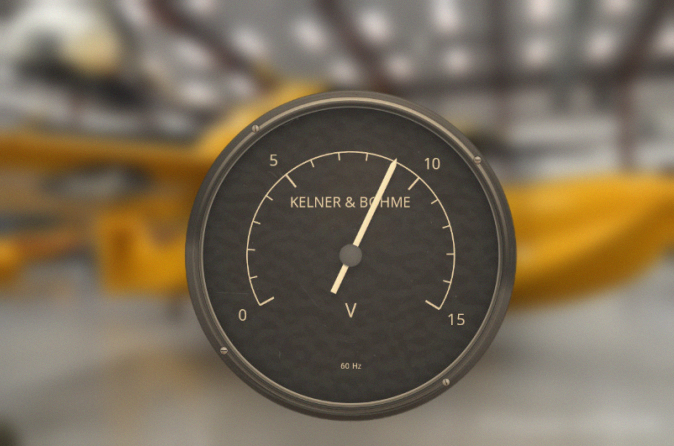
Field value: 9 V
